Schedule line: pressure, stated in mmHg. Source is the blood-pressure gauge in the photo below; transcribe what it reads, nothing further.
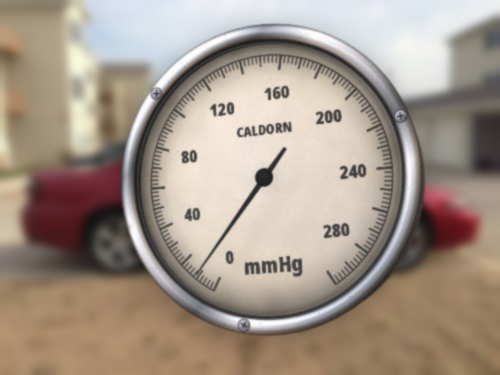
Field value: 10 mmHg
